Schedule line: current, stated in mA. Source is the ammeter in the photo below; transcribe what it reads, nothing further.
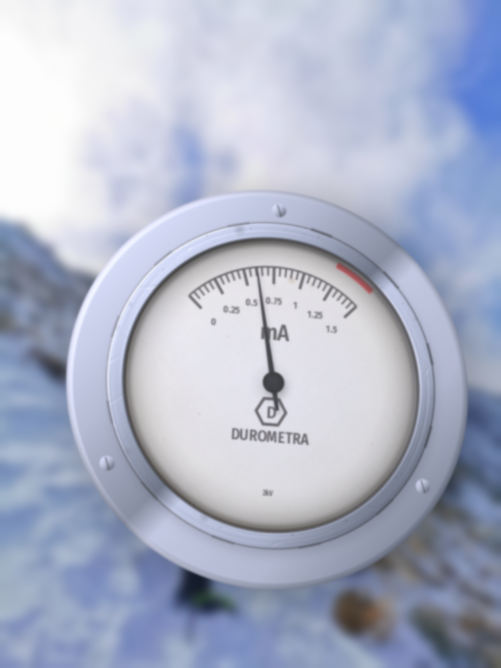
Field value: 0.6 mA
